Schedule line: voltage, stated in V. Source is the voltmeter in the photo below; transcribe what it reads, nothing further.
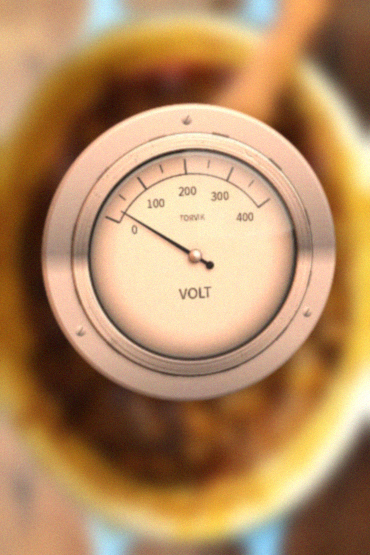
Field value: 25 V
